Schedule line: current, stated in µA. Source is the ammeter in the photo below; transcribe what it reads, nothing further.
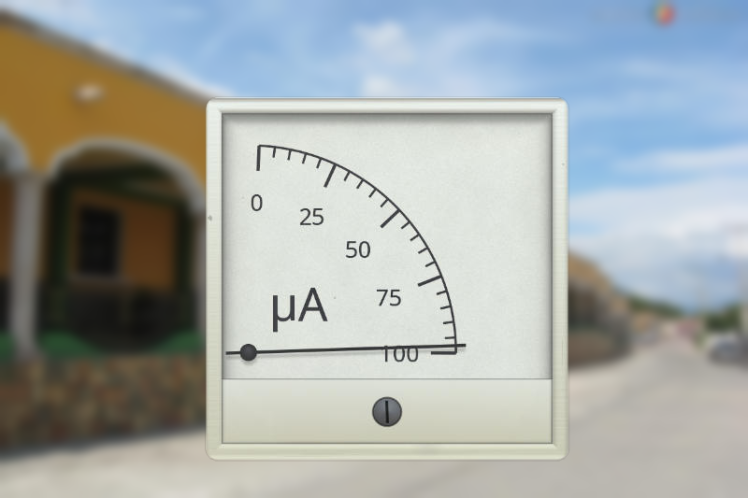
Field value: 97.5 µA
